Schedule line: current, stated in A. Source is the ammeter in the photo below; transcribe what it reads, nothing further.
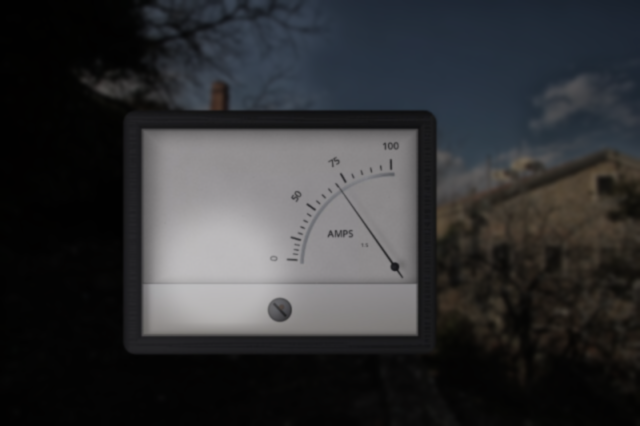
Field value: 70 A
